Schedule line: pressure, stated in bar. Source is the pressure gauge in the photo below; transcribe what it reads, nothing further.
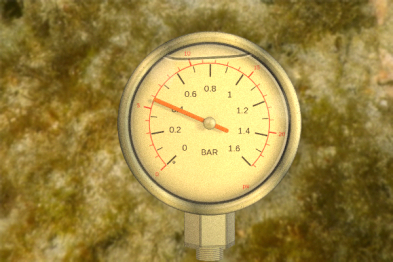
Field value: 0.4 bar
